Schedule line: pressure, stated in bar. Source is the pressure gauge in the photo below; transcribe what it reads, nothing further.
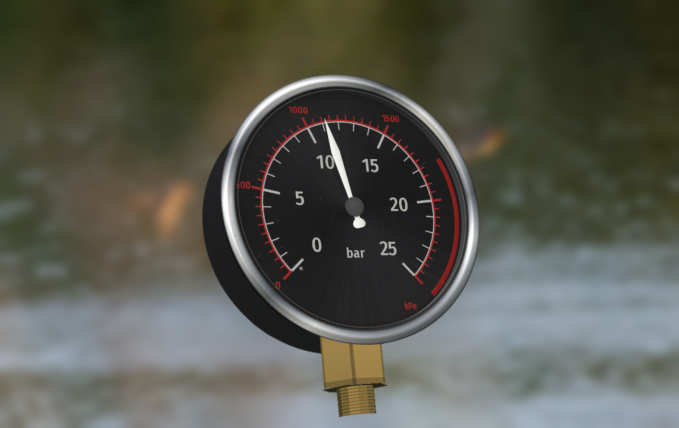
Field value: 11 bar
